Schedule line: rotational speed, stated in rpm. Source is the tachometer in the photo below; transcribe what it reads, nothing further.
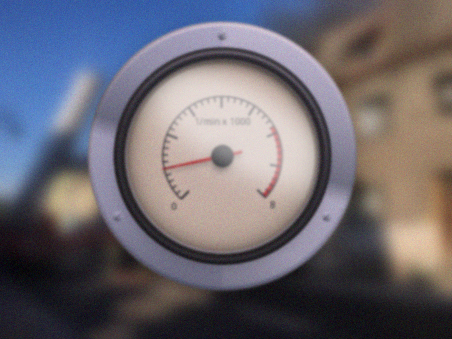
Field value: 1000 rpm
